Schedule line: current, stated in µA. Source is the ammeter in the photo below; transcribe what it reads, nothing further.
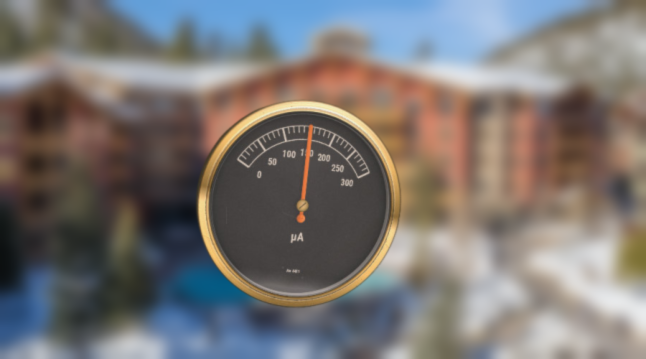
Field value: 150 µA
